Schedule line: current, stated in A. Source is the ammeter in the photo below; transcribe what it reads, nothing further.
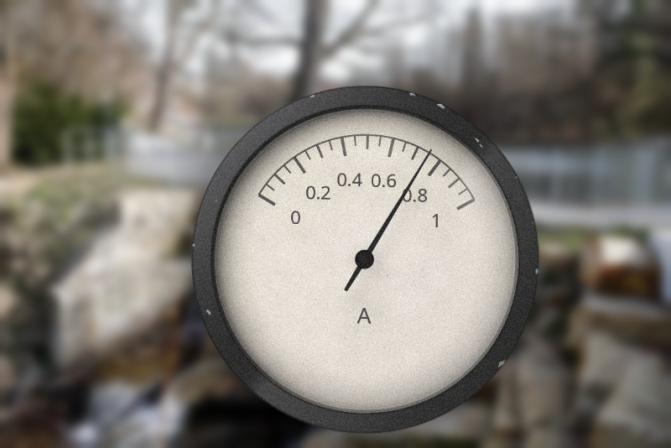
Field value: 0.75 A
